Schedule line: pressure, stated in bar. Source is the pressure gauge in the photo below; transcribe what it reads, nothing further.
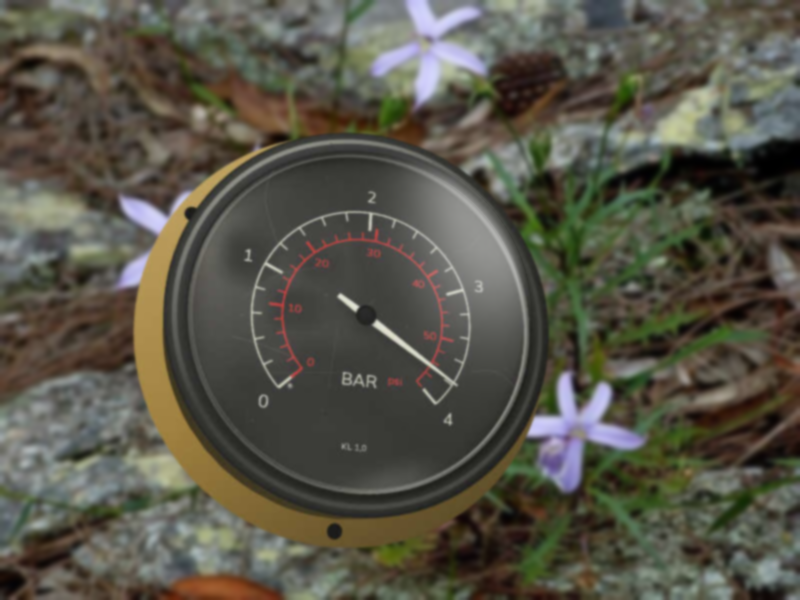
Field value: 3.8 bar
